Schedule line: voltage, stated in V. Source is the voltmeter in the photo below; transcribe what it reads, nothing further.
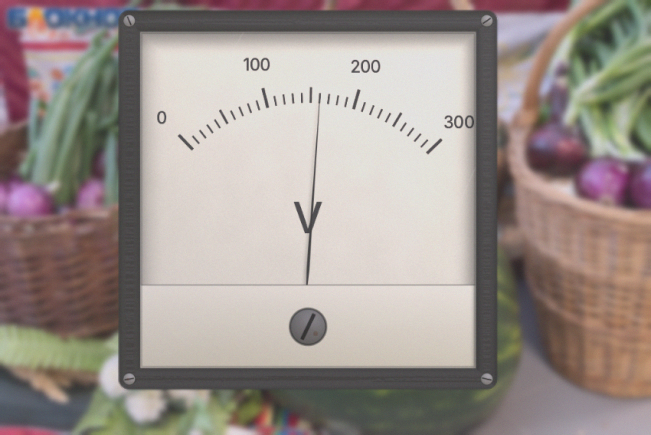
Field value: 160 V
